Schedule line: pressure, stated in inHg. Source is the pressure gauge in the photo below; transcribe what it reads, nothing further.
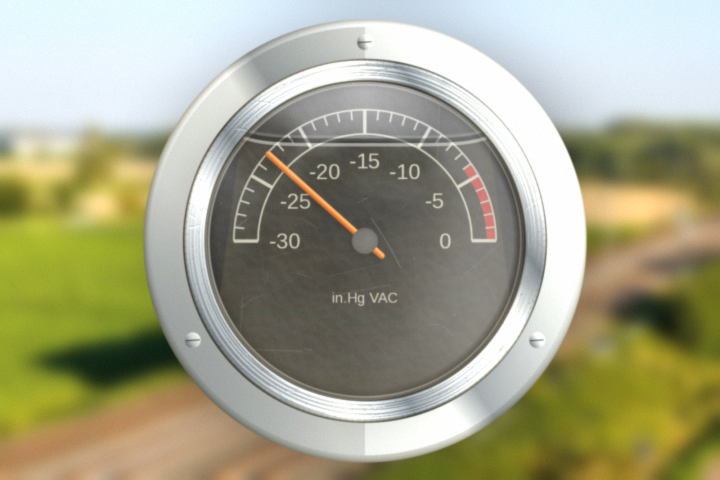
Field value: -23 inHg
